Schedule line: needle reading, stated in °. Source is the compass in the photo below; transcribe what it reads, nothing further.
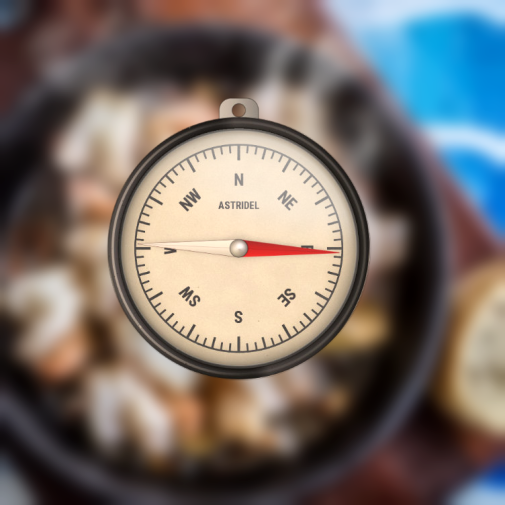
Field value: 92.5 °
